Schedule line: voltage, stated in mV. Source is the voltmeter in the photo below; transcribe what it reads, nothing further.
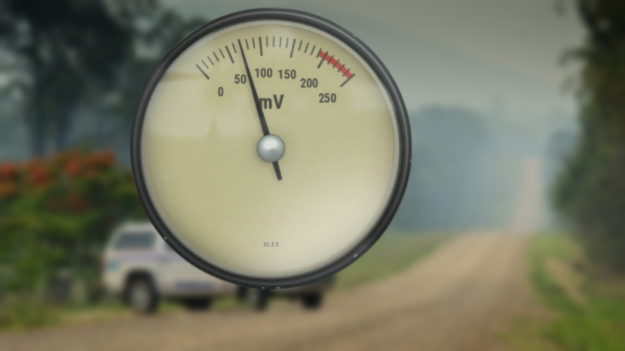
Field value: 70 mV
